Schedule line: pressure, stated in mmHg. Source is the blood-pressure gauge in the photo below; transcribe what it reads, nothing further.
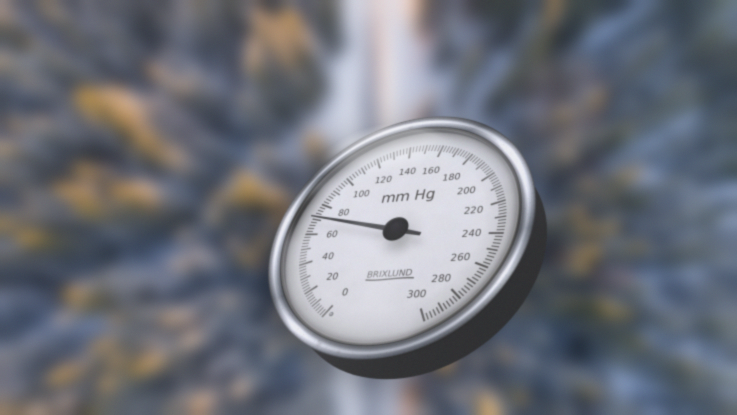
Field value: 70 mmHg
